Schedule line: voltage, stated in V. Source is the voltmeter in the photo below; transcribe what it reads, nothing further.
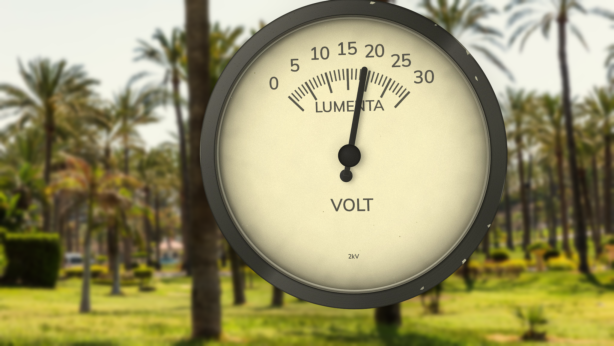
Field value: 19 V
